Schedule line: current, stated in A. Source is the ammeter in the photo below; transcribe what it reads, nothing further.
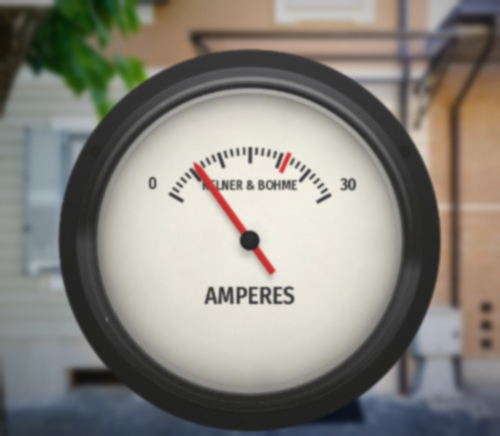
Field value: 6 A
